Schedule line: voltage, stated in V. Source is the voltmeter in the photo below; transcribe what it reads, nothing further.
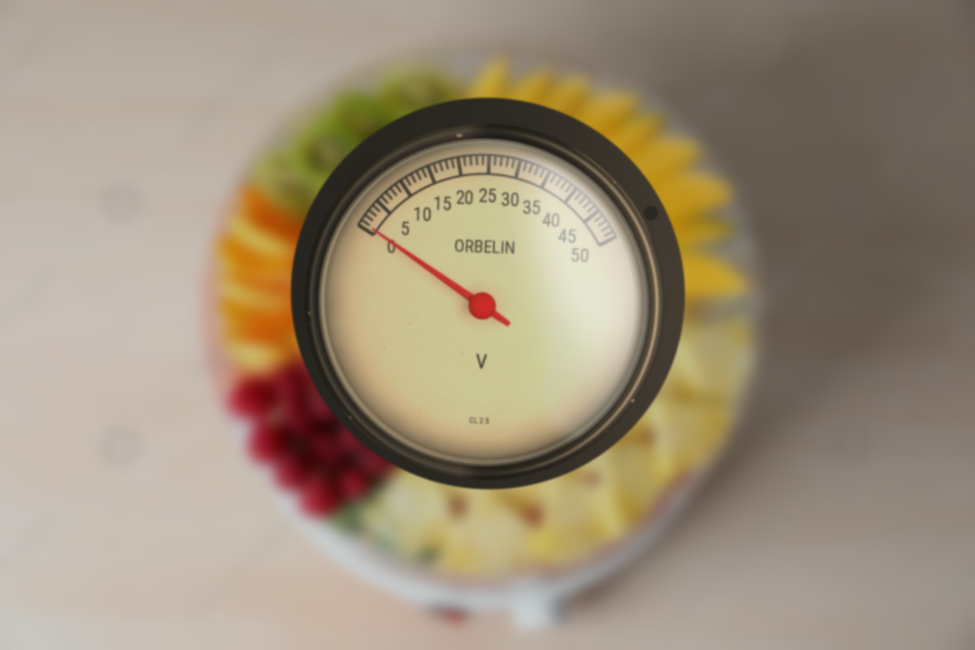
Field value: 1 V
